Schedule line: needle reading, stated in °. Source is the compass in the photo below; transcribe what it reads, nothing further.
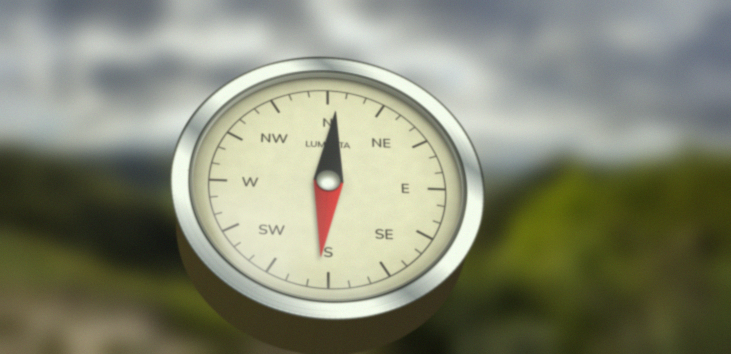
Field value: 185 °
